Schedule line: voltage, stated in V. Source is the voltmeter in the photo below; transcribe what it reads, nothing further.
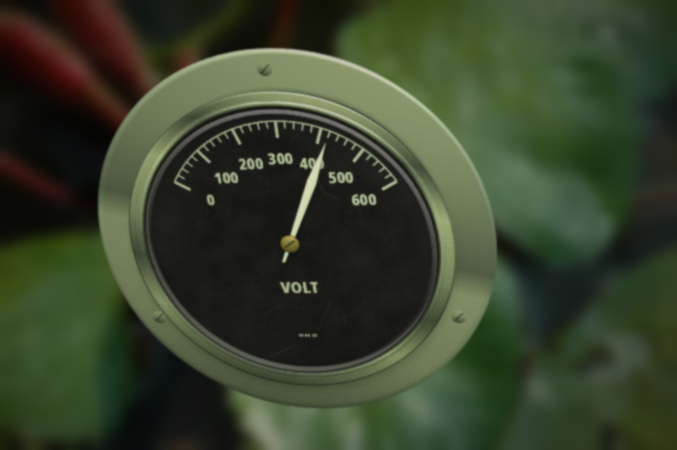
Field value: 420 V
